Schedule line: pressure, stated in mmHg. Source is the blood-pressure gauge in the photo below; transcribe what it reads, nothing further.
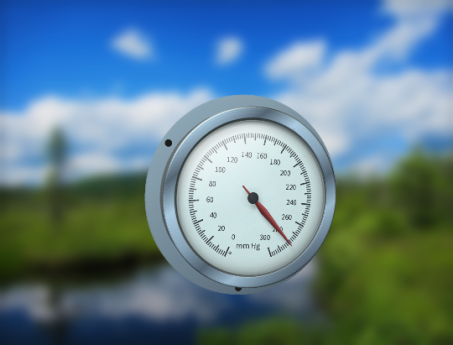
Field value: 280 mmHg
